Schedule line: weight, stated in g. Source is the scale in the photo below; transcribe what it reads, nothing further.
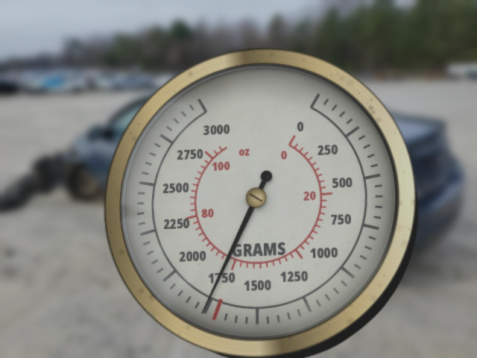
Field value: 1750 g
